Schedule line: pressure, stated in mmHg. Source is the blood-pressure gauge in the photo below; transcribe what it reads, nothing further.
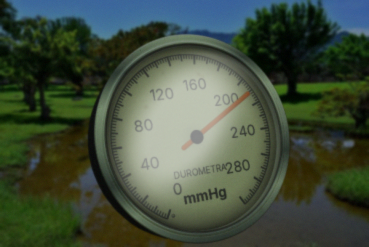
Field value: 210 mmHg
